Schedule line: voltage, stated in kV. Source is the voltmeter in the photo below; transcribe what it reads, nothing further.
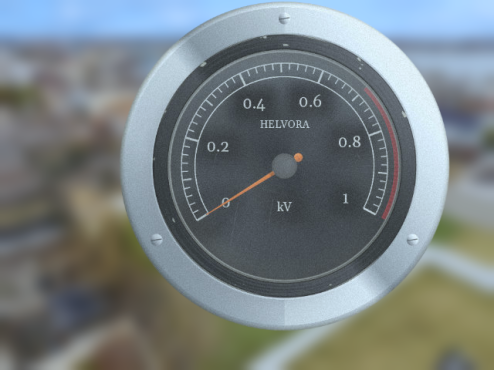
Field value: 0 kV
